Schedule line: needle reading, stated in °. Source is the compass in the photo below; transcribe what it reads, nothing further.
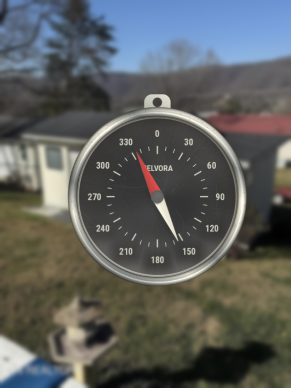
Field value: 335 °
